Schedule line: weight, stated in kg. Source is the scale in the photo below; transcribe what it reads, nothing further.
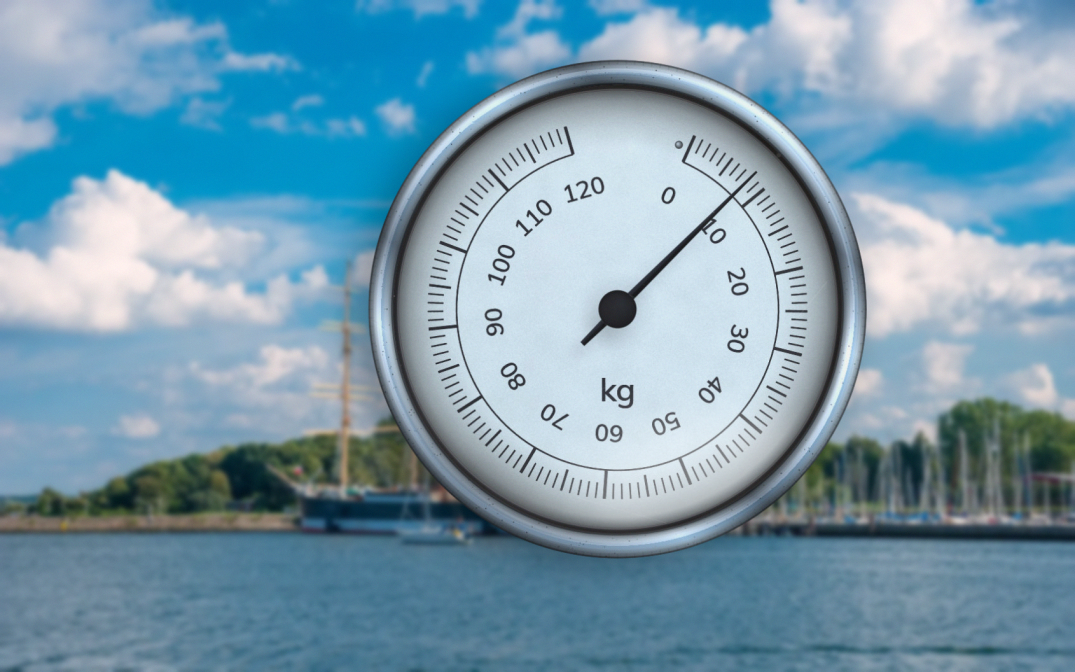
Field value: 8 kg
